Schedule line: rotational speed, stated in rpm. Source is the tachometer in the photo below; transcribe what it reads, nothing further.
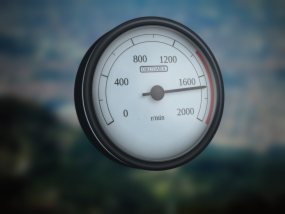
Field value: 1700 rpm
